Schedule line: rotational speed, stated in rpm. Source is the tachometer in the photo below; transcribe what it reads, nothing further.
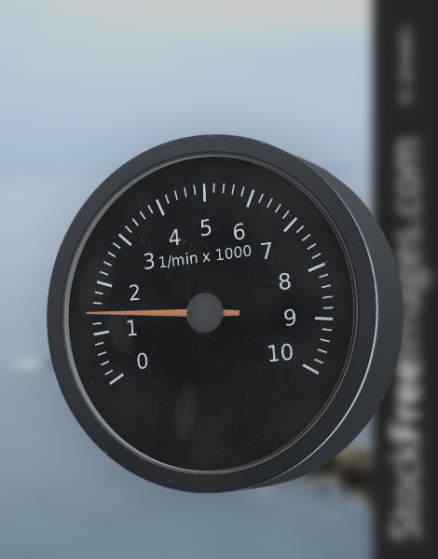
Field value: 1400 rpm
